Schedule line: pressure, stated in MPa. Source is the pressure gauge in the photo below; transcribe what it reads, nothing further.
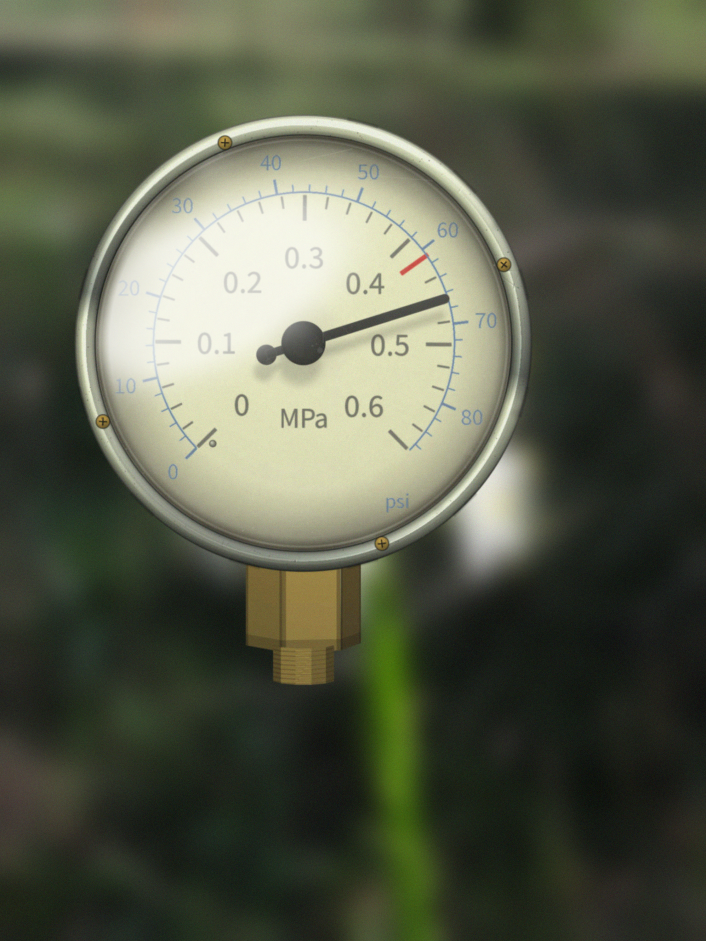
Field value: 0.46 MPa
